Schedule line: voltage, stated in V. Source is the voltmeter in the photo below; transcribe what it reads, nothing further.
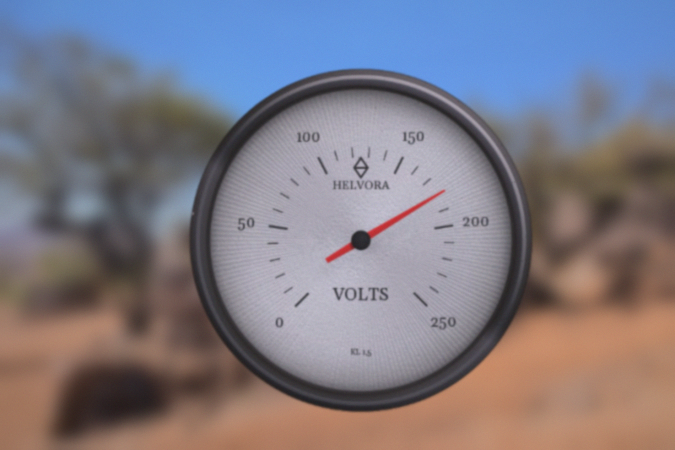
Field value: 180 V
